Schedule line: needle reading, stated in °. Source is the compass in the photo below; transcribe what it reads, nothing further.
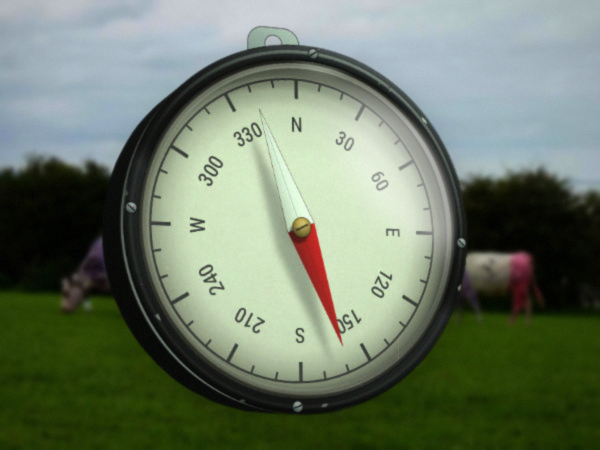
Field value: 160 °
